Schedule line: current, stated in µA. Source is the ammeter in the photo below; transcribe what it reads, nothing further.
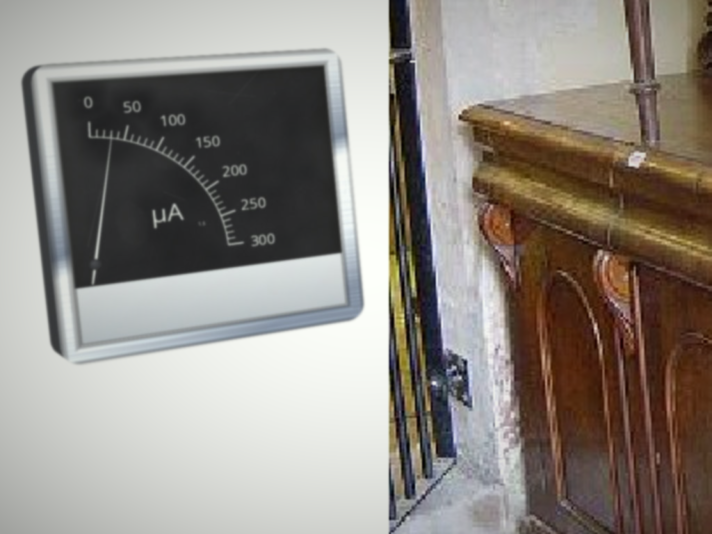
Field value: 30 µA
